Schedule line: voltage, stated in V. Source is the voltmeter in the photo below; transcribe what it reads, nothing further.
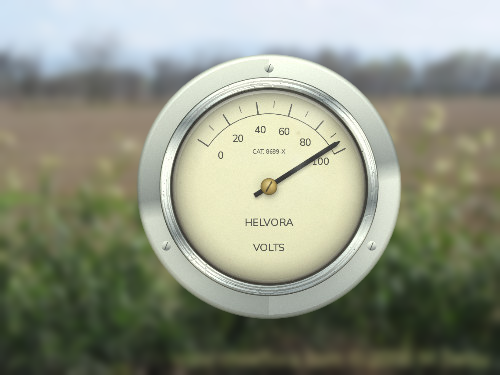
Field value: 95 V
